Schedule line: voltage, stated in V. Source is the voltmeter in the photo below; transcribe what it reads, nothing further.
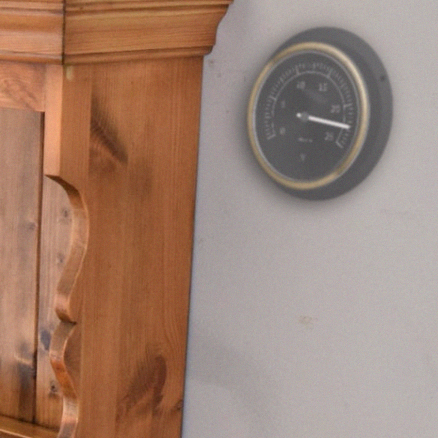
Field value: 22.5 V
